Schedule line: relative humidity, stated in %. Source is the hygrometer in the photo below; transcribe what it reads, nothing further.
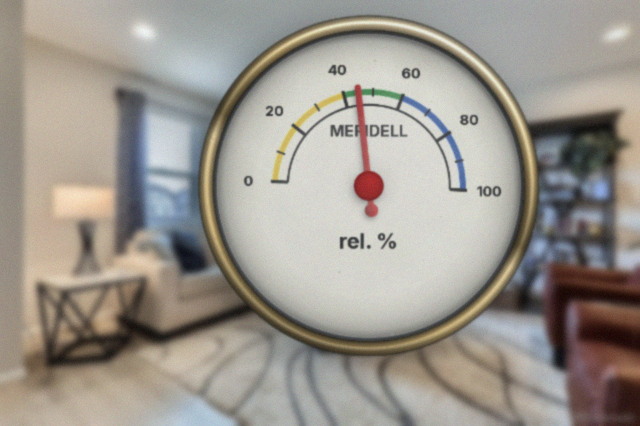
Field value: 45 %
